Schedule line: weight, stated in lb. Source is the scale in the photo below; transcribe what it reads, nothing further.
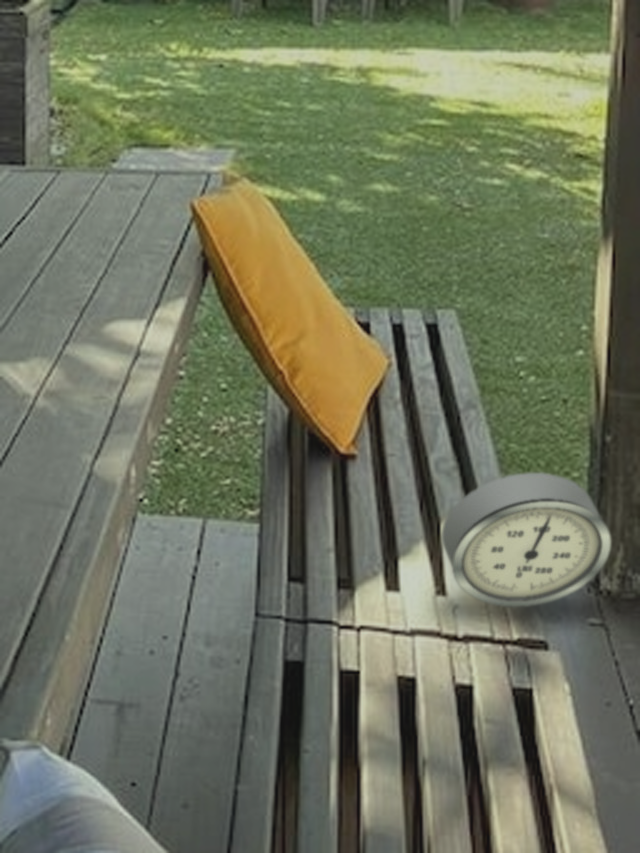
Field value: 160 lb
